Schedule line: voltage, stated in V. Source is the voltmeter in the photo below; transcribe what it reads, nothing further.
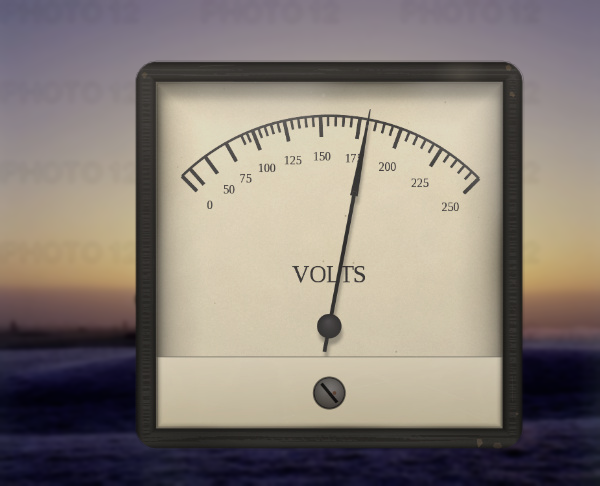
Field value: 180 V
